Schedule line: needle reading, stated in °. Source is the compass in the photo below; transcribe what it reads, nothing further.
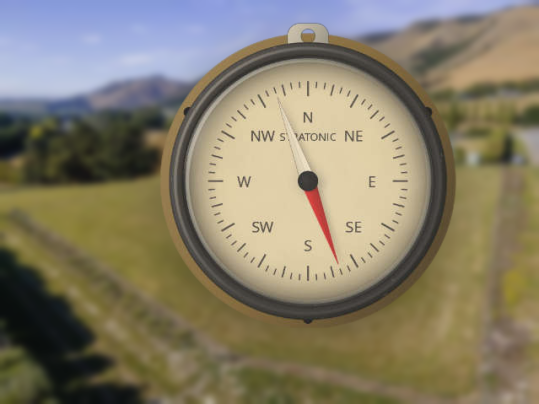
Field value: 160 °
